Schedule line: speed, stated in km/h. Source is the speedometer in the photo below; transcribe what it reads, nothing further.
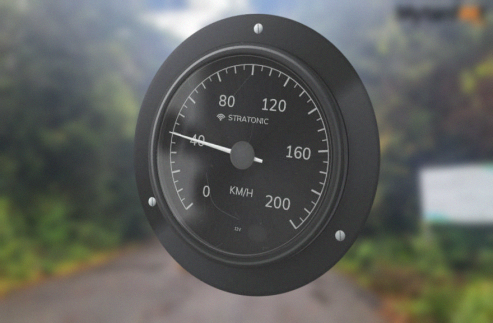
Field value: 40 km/h
